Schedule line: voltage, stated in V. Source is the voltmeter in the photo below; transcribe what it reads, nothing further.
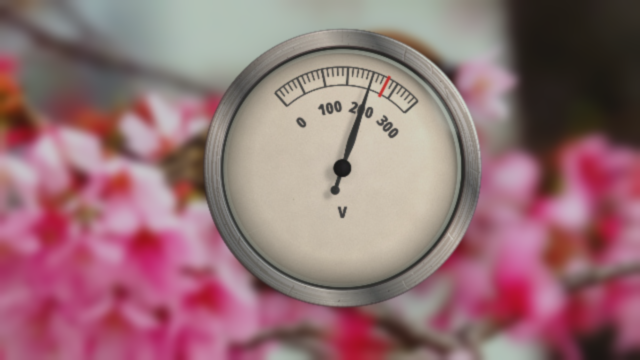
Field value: 200 V
